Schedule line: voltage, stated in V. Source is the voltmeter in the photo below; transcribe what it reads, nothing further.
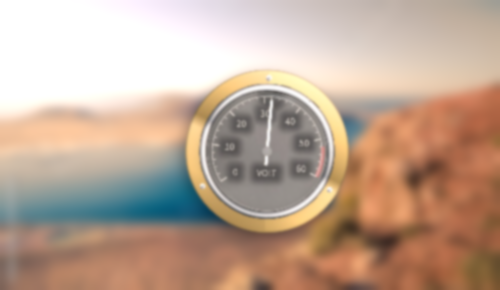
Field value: 32 V
